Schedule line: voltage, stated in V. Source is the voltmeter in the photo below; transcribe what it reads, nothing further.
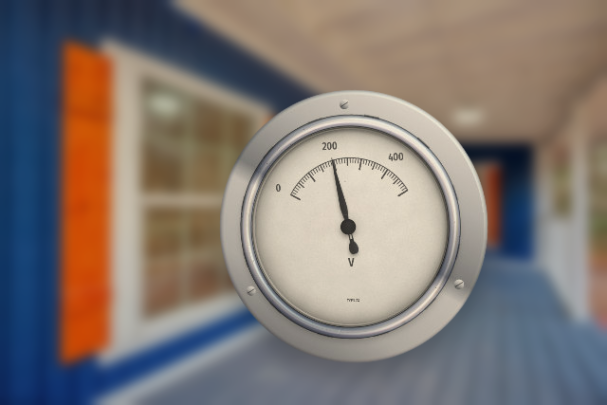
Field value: 200 V
